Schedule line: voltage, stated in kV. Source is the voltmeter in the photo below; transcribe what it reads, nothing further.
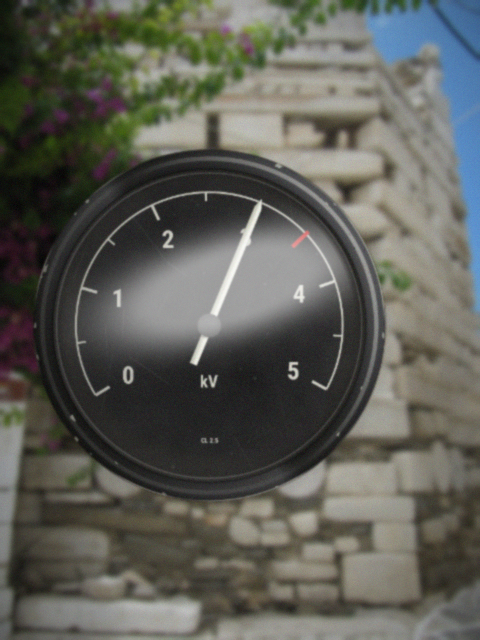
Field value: 3 kV
